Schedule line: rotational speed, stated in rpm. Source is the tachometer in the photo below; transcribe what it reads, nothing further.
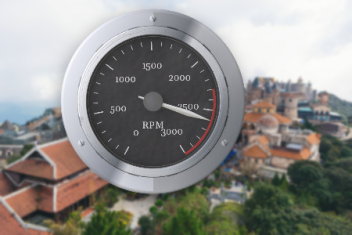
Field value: 2600 rpm
